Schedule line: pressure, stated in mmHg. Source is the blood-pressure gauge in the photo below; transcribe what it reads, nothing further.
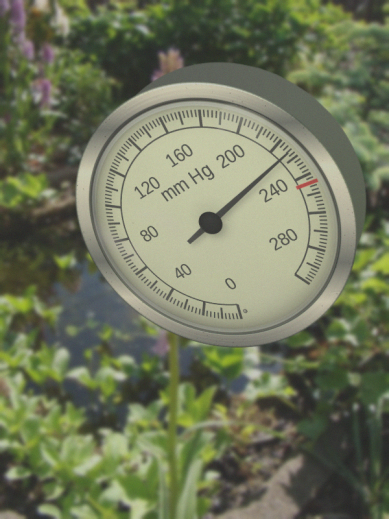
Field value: 226 mmHg
